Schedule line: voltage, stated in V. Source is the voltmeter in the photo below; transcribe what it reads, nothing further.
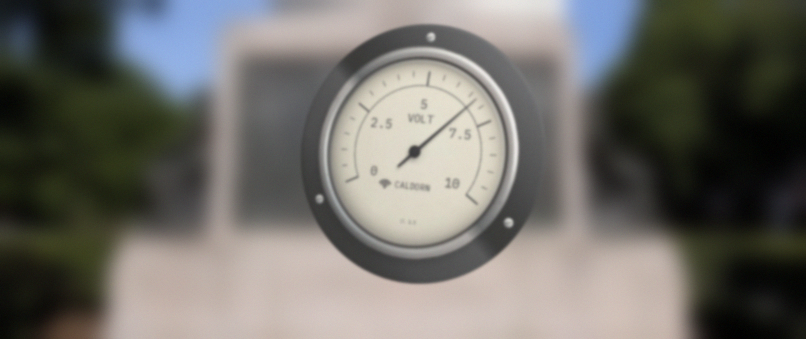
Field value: 6.75 V
